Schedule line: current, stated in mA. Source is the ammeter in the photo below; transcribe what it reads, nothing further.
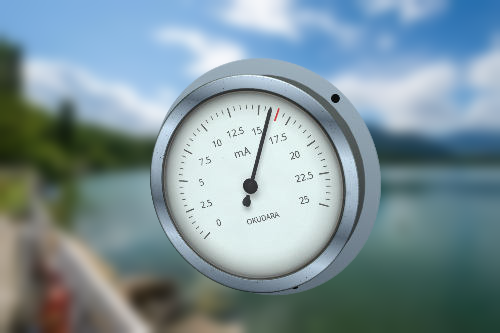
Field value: 16 mA
